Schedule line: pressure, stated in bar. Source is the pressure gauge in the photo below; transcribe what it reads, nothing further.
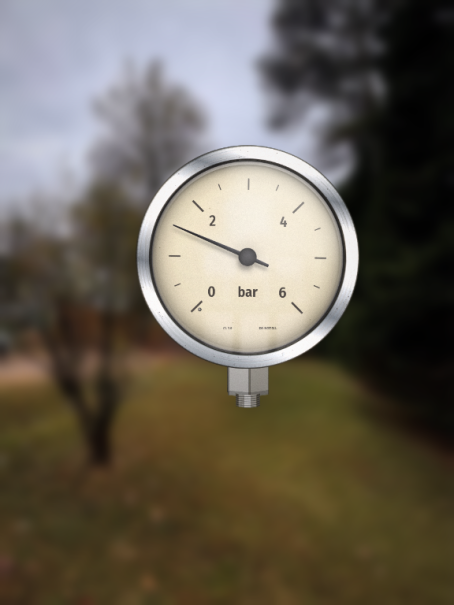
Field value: 1.5 bar
